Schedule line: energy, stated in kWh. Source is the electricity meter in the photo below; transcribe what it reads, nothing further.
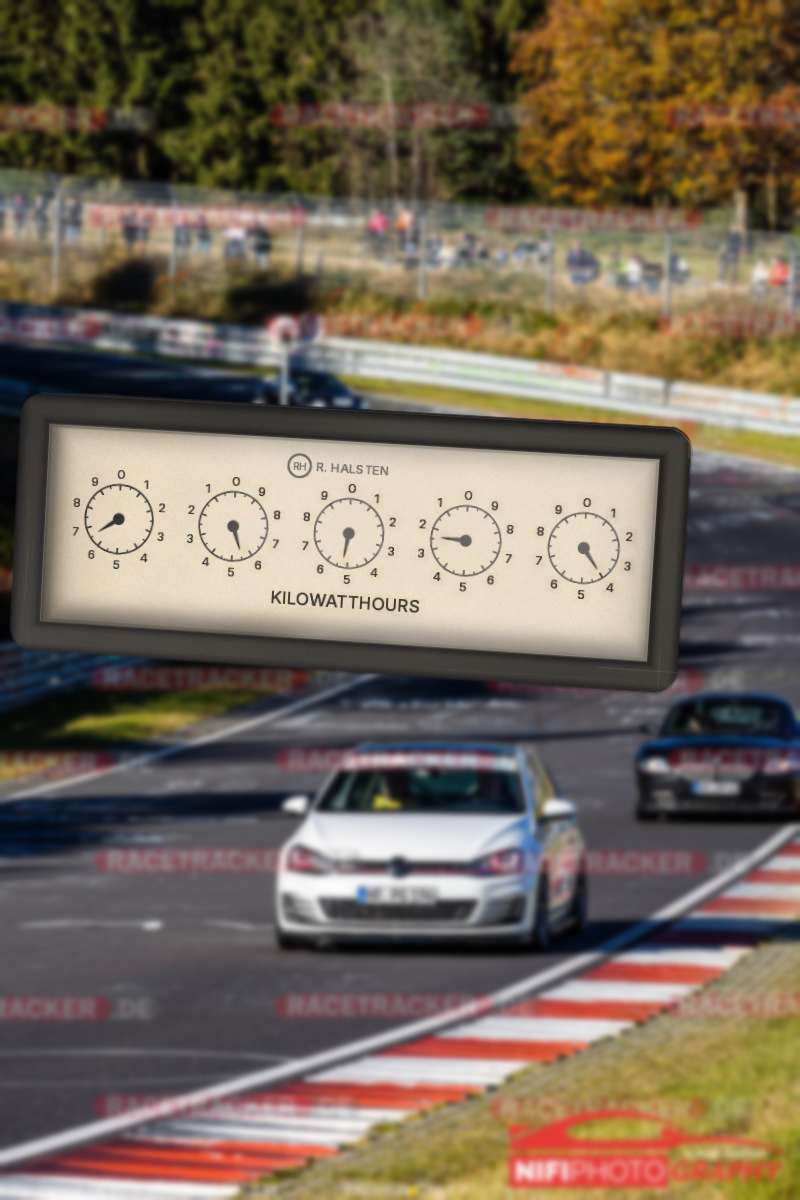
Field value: 65524 kWh
